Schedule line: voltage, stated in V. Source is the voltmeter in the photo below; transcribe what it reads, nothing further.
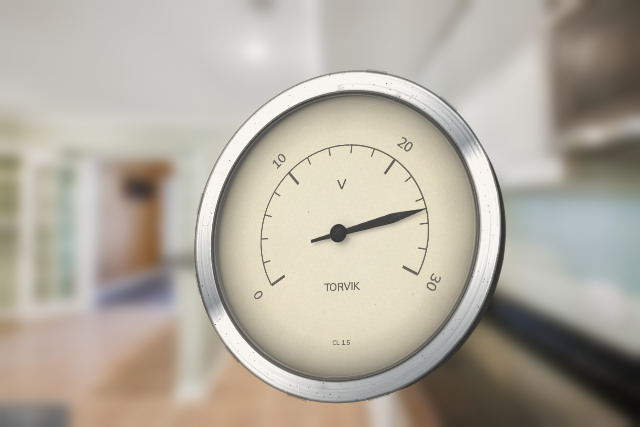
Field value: 25 V
